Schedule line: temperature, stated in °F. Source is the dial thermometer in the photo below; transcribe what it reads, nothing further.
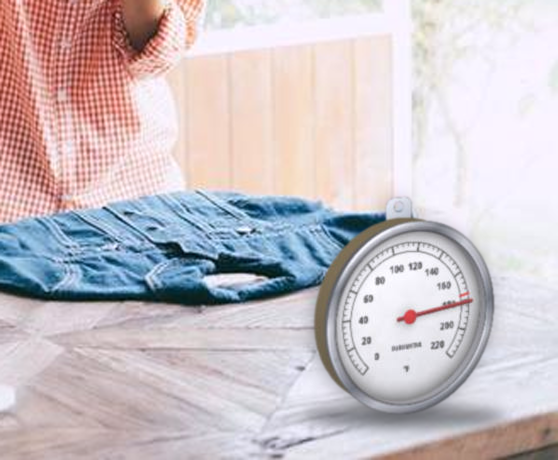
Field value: 180 °F
